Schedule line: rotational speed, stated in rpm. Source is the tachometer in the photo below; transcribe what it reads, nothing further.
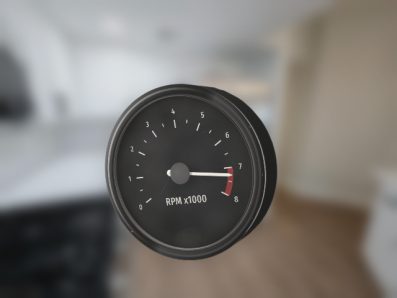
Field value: 7250 rpm
